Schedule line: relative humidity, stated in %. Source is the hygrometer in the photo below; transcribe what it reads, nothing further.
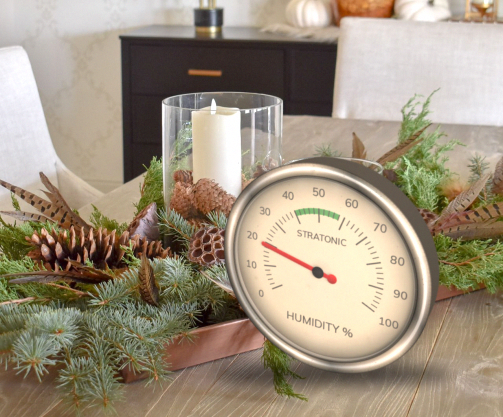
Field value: 20 %
